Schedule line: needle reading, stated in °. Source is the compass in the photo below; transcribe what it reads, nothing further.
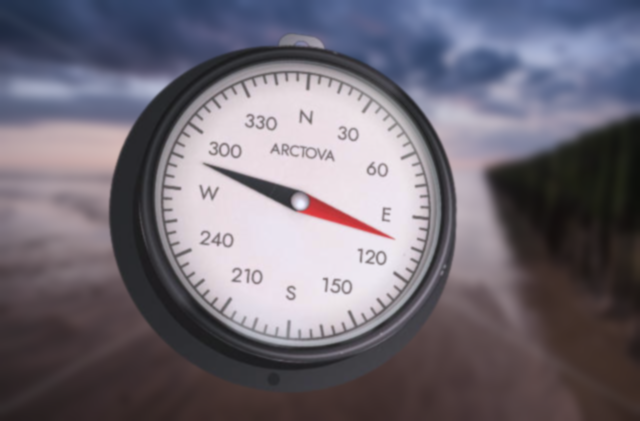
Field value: 105 °
